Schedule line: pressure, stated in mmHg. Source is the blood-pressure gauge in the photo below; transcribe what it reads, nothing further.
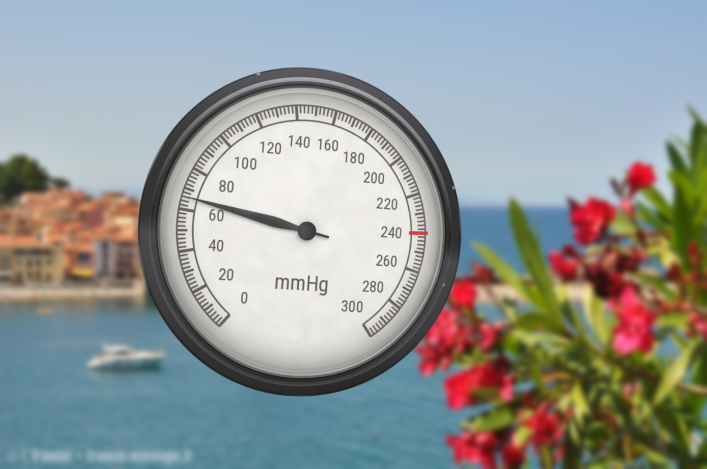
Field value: 66 mmHg
